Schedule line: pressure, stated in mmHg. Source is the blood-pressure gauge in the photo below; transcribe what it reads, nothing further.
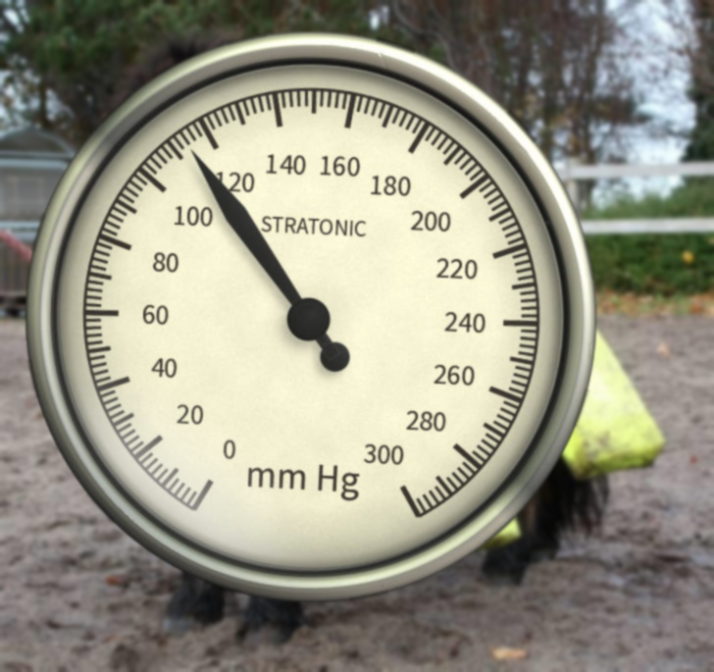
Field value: 114 mmHg
